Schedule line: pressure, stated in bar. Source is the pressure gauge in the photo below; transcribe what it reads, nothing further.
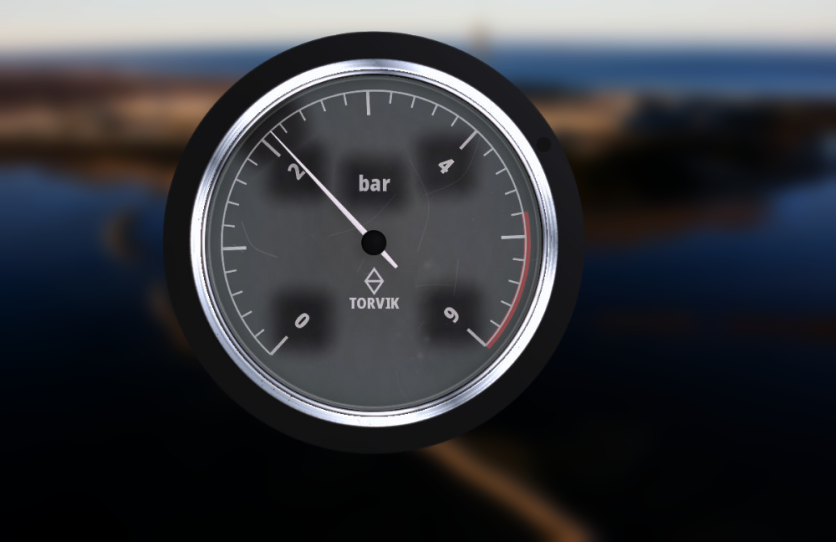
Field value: 2.1 bar
